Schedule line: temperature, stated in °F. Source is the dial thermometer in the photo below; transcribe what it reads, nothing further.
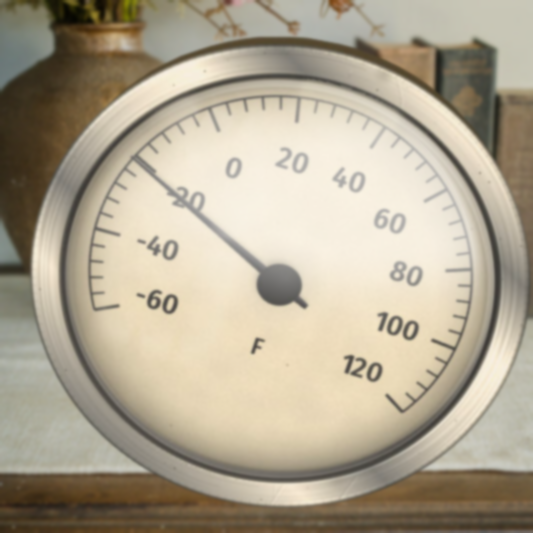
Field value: -20 °F
